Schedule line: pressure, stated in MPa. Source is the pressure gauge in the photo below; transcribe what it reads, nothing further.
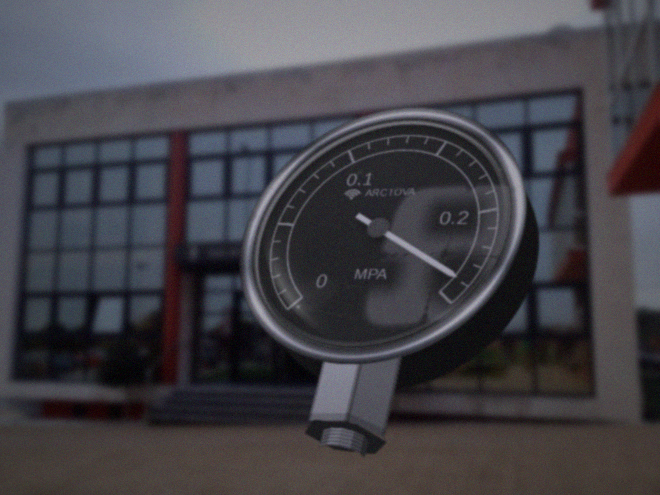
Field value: 0.24 MPa
